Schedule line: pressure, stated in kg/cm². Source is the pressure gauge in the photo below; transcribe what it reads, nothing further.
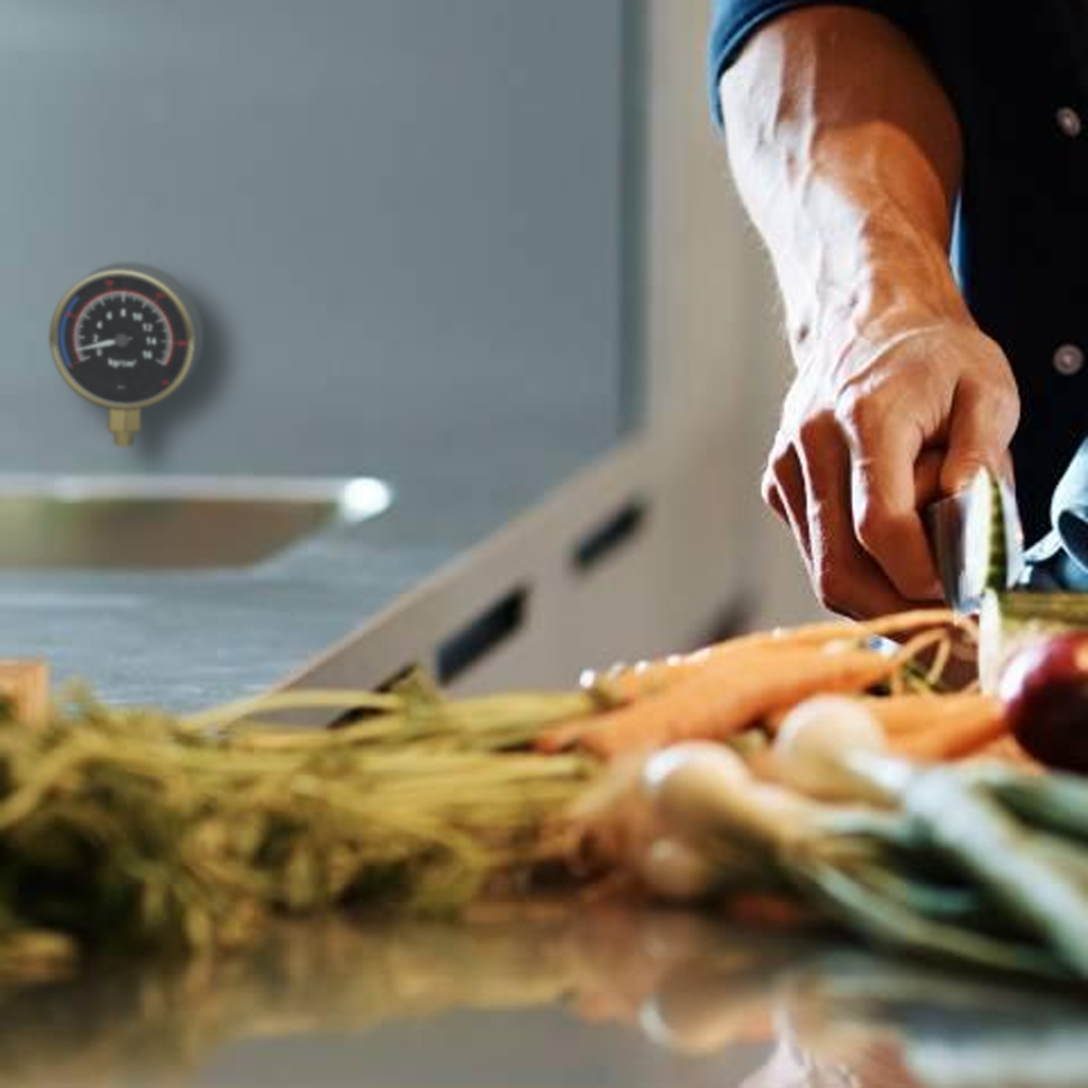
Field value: 1 kg/cm²
